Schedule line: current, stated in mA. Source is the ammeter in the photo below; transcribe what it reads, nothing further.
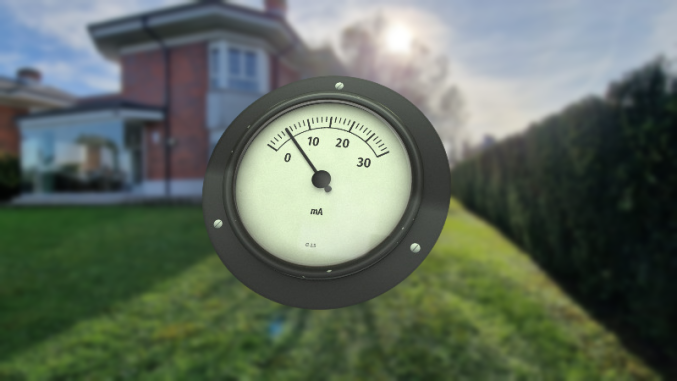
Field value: 5 mA
